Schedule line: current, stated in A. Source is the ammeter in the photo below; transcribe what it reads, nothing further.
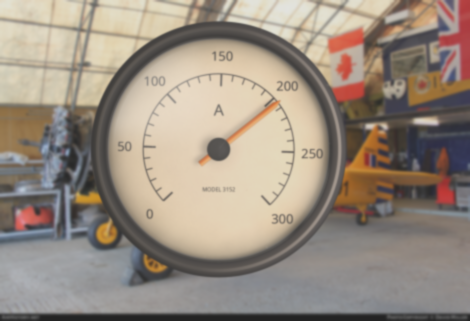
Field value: 205 A
